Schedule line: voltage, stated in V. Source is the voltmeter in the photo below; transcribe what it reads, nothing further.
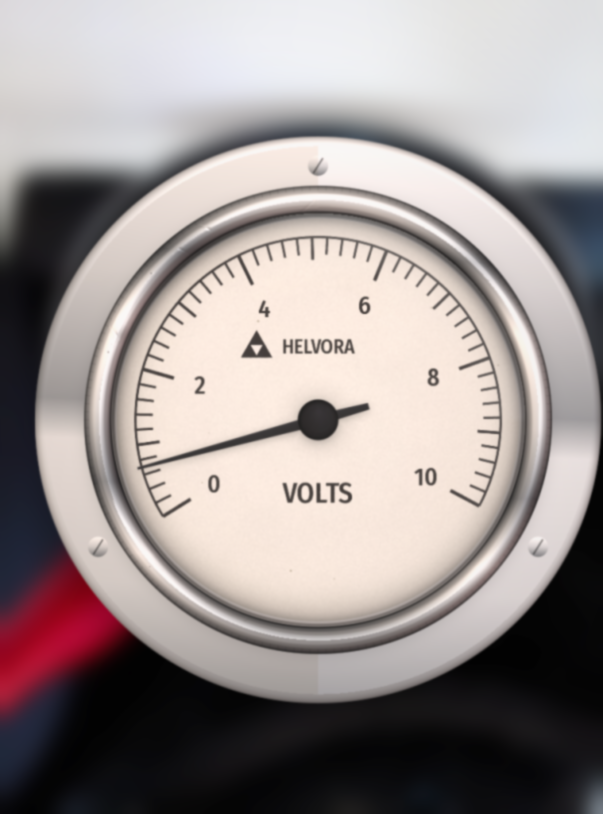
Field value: 0.7 V
